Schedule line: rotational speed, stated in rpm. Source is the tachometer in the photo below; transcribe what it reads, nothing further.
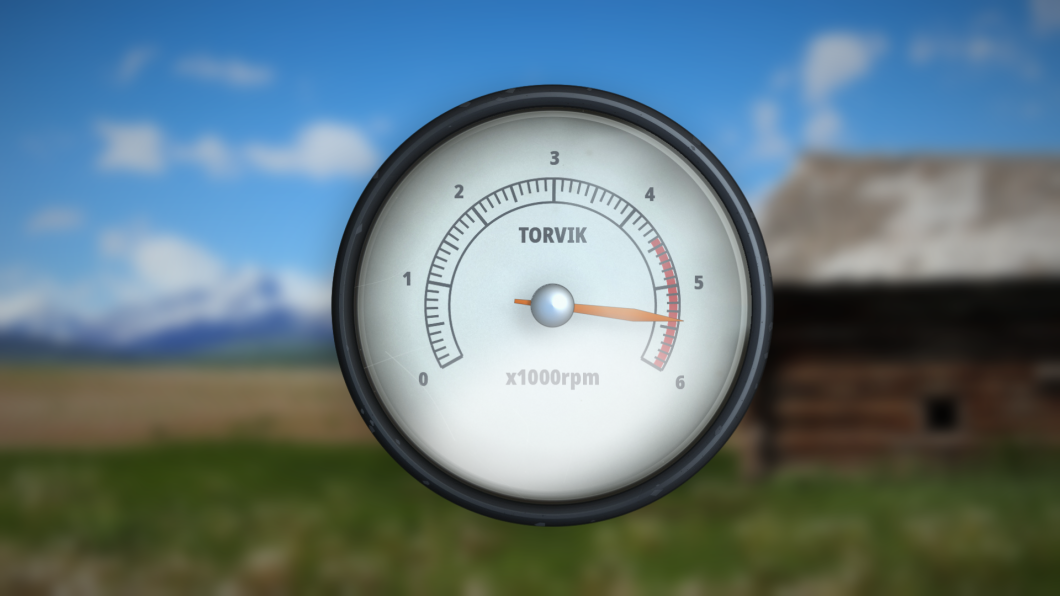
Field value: 5400 rpm
